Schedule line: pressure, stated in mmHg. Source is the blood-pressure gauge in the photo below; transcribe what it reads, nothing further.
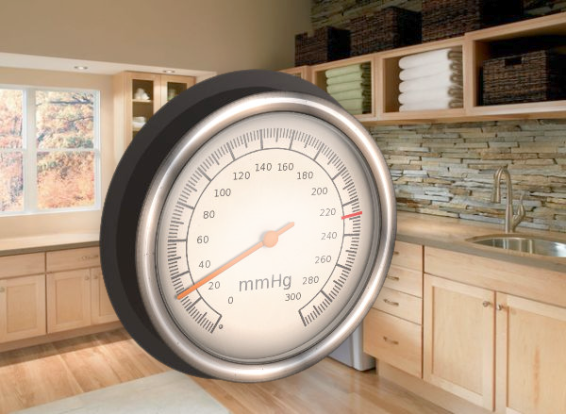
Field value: 30 mmHg
